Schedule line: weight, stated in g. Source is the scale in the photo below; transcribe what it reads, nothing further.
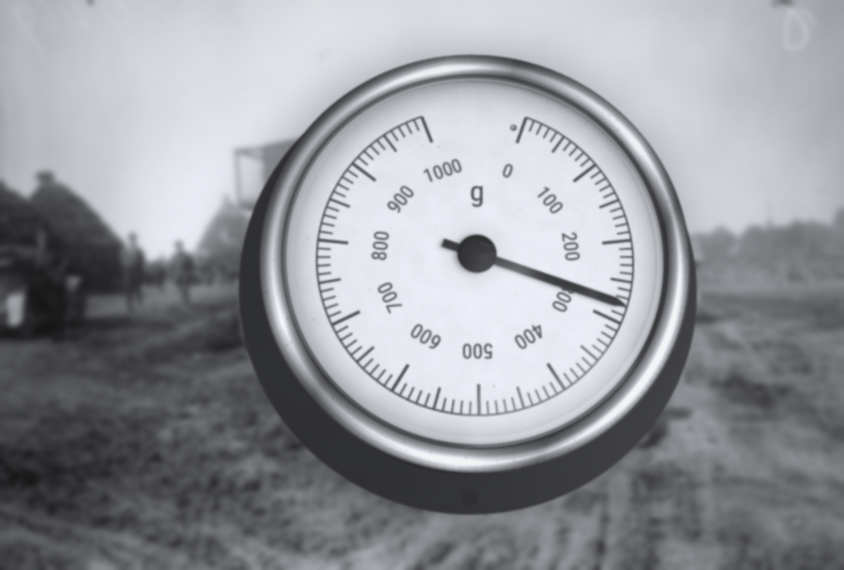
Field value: 280 g
